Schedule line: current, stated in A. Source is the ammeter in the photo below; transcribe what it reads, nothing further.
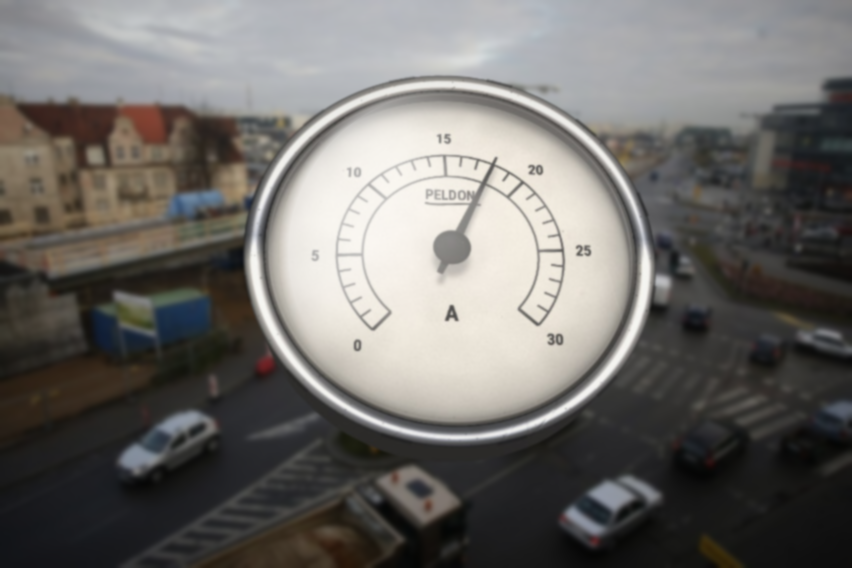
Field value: 18 A
